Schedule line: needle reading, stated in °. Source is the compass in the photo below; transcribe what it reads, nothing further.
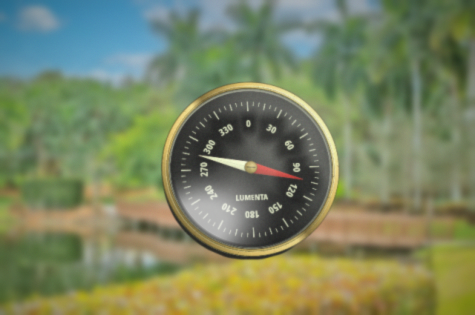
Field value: 105 °
